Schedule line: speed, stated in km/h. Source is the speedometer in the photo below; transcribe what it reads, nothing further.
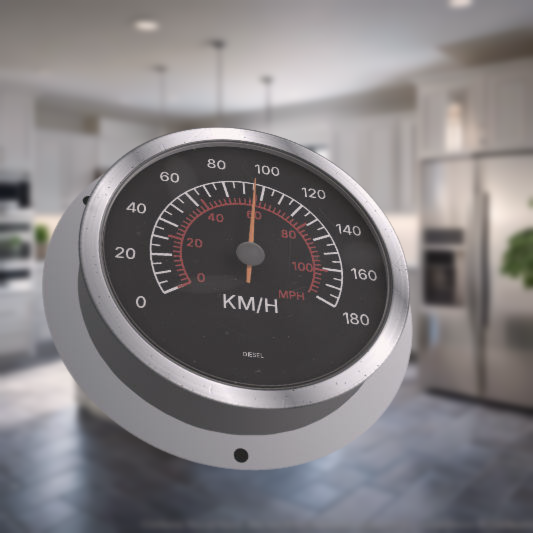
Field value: 95 km/h
